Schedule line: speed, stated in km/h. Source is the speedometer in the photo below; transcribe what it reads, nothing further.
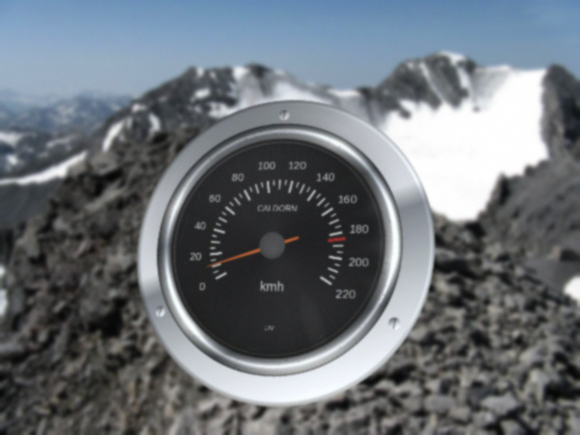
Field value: 10 km/h
